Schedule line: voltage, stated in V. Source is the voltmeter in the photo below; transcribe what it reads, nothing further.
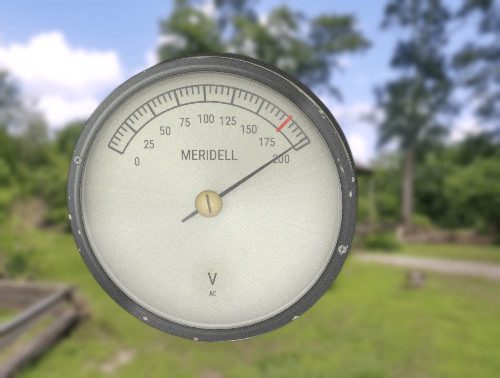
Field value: 195 V
